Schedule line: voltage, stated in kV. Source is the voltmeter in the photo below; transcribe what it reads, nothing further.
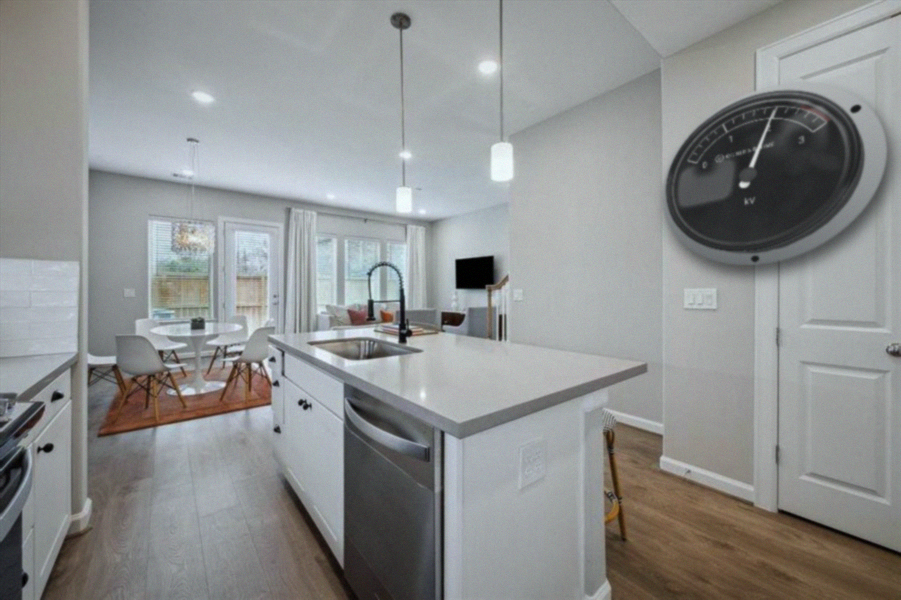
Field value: 2 kV
